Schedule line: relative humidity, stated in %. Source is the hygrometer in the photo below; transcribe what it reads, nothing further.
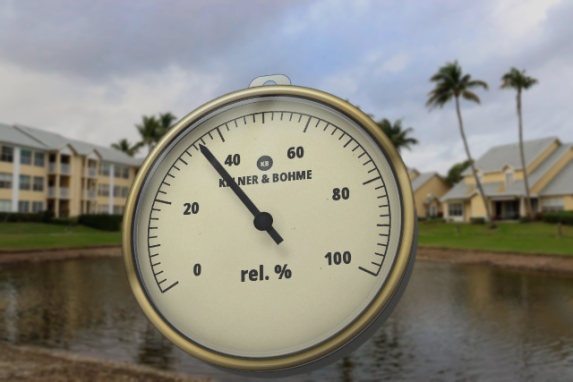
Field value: 35 %
